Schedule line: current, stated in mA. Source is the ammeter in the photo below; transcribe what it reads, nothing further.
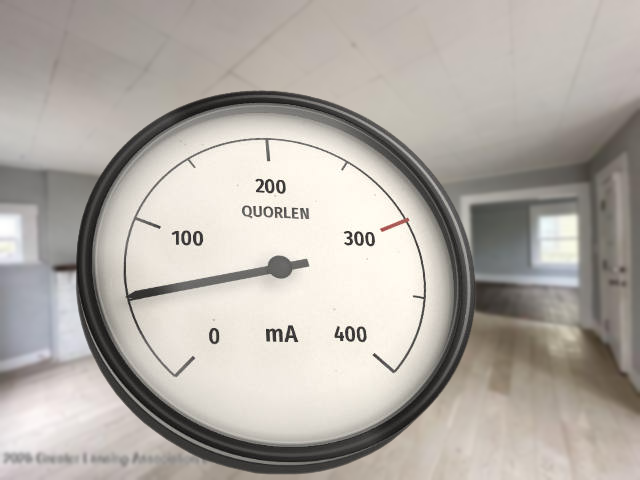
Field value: 50 mA
